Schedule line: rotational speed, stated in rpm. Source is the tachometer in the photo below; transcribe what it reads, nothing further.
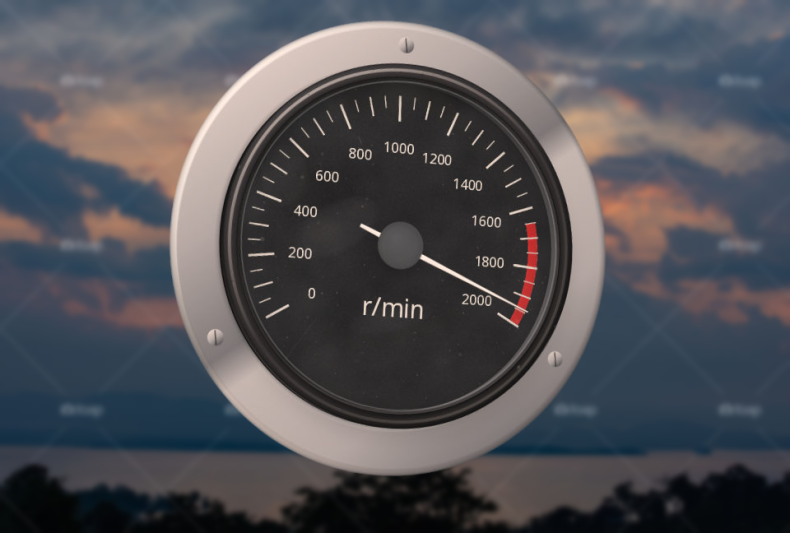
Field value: 1950 rpm
